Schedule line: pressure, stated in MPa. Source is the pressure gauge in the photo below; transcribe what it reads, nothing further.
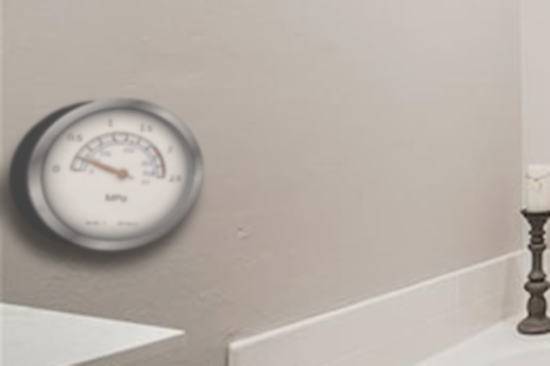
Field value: 0.25 MPa
